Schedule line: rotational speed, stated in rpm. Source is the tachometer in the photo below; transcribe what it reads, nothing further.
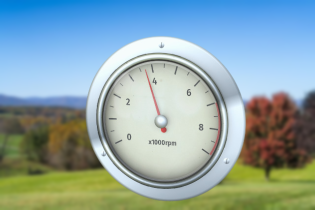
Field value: 3750 rpm
